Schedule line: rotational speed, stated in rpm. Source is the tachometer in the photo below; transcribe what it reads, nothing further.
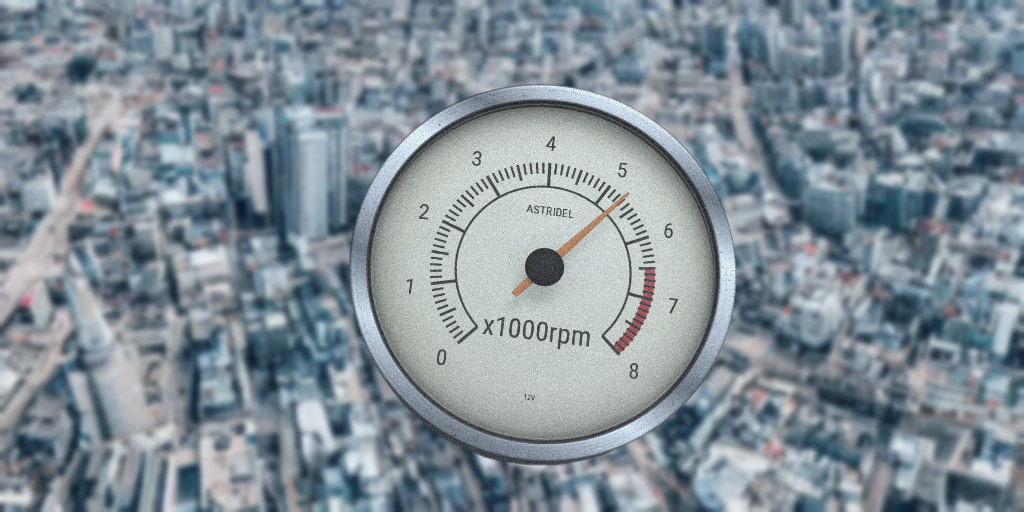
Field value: 5300 rpm
